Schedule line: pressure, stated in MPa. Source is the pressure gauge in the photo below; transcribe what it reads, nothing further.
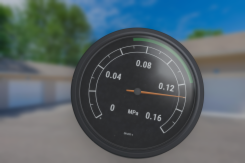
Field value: 0.13 MPa
